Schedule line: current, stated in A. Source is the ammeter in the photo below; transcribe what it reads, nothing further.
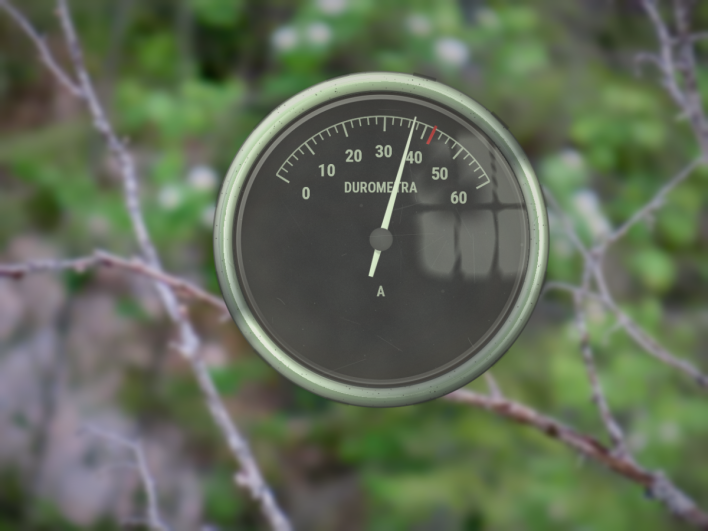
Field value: 37 A
